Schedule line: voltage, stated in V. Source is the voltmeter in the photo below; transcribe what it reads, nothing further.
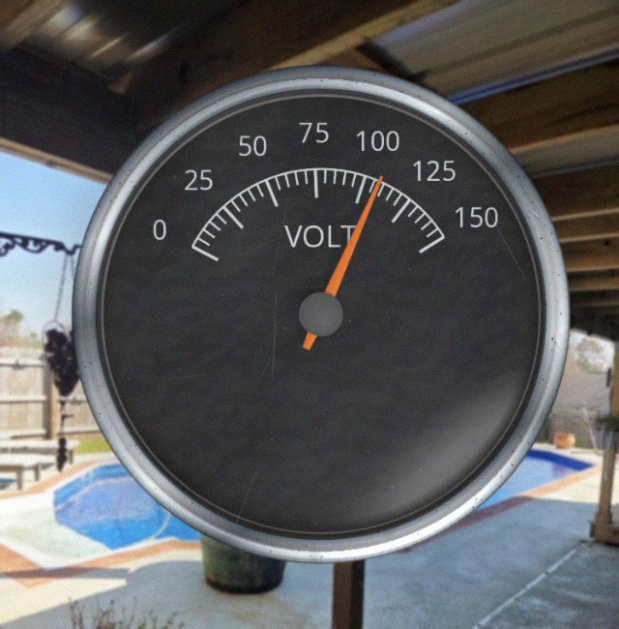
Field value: 107.5 V
